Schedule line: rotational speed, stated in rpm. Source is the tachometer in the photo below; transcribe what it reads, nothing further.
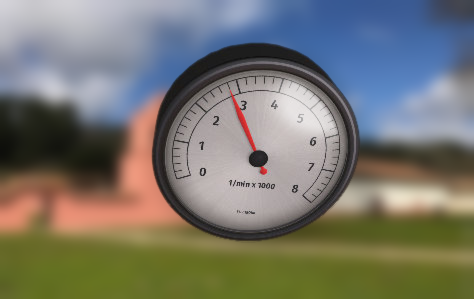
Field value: 2800 rpm
